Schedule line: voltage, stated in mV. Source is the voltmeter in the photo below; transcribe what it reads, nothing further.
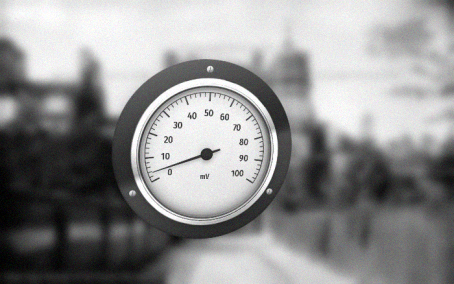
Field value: 4 mV
